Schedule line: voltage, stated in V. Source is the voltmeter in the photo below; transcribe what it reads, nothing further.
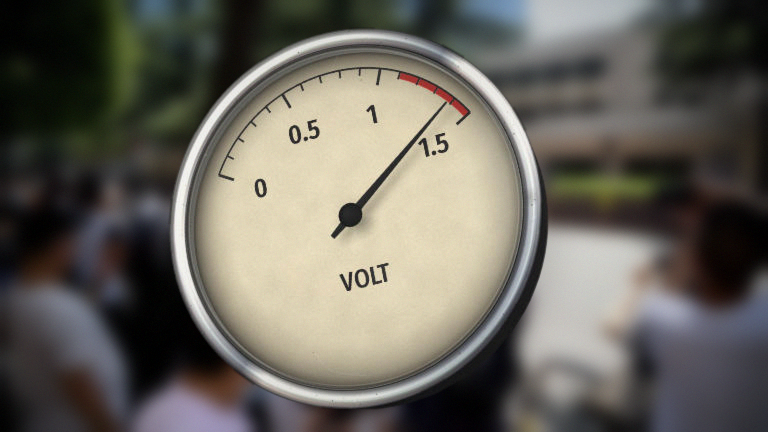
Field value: 1.4 V
